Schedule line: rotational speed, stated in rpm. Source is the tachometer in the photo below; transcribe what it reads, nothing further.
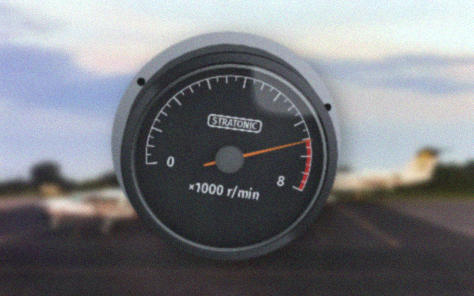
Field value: 6500 rpm
